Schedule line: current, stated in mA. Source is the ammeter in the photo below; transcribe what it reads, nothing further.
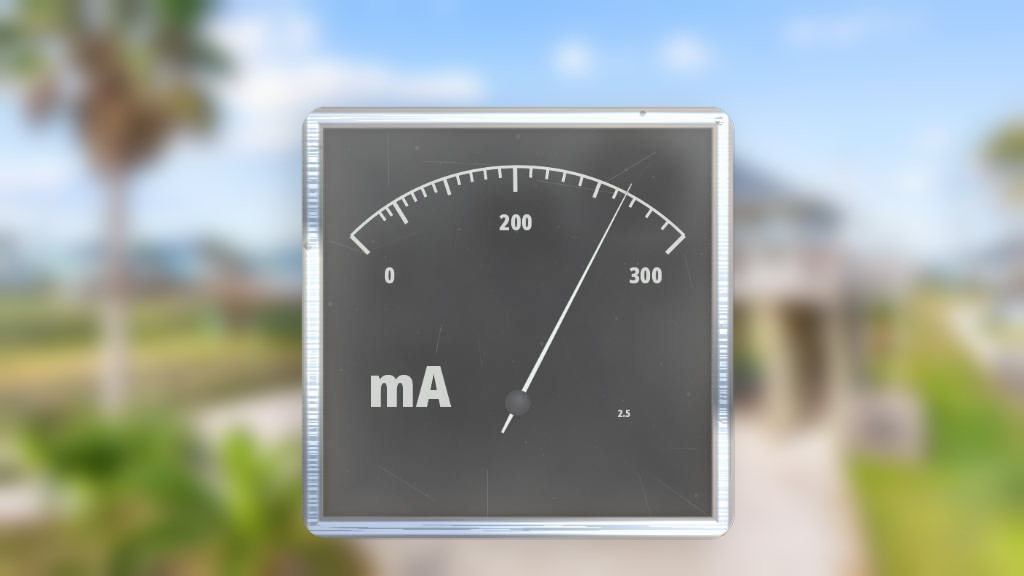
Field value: 265 mA
